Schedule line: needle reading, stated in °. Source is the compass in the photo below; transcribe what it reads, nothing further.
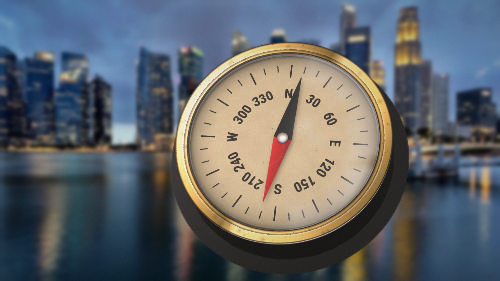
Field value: 190 °
